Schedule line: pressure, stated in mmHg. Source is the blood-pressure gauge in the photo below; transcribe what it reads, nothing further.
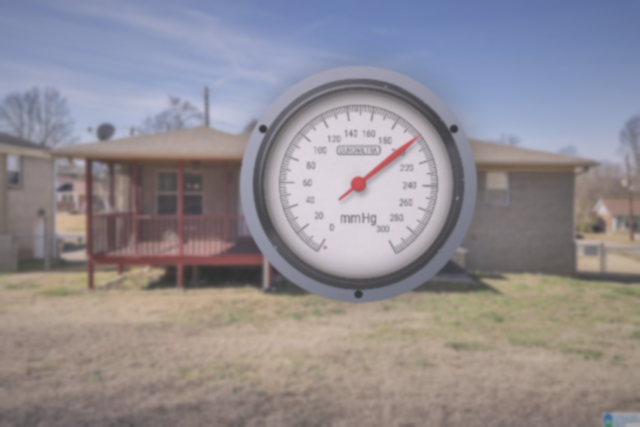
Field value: 200 mmHg
